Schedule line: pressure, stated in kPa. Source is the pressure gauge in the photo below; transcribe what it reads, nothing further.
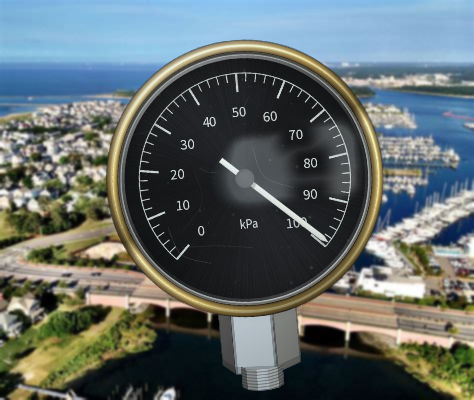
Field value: 99 kPa
